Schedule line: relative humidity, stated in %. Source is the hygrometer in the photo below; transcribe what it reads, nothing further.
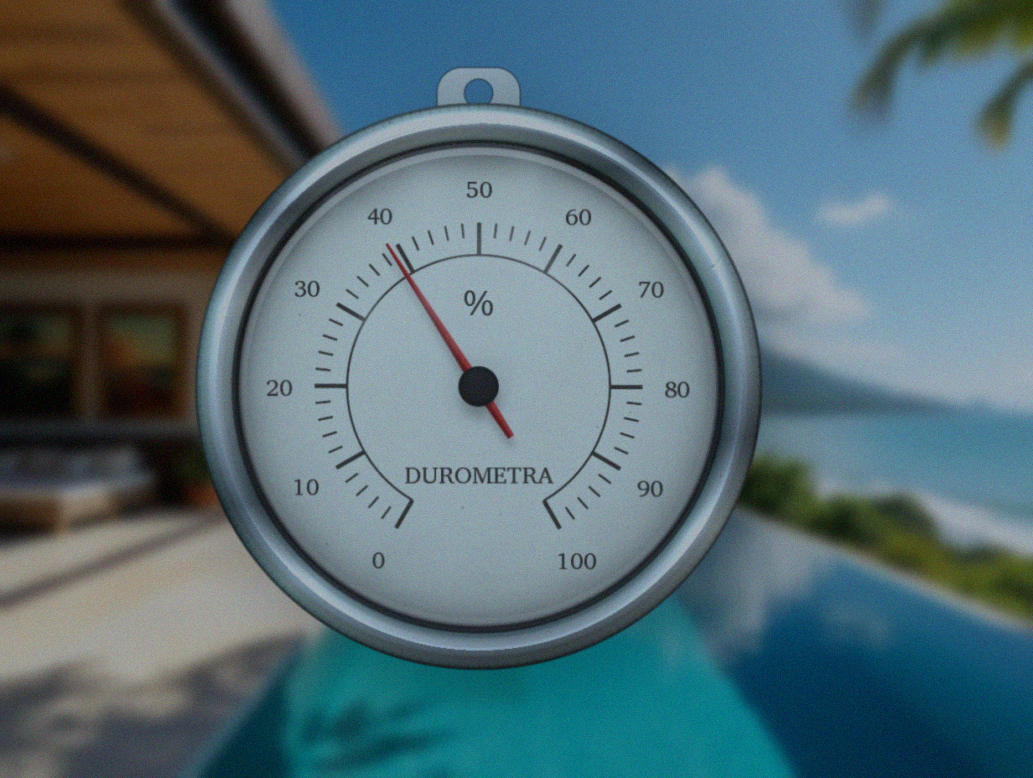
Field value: 39 %
